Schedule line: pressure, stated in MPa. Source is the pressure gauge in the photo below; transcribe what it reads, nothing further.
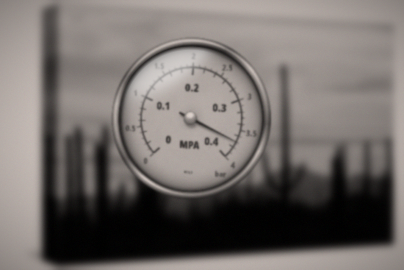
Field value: 0.37 MPa
